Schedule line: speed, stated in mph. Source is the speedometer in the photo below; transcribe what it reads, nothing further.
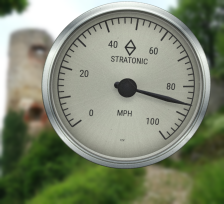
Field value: 86 mph
